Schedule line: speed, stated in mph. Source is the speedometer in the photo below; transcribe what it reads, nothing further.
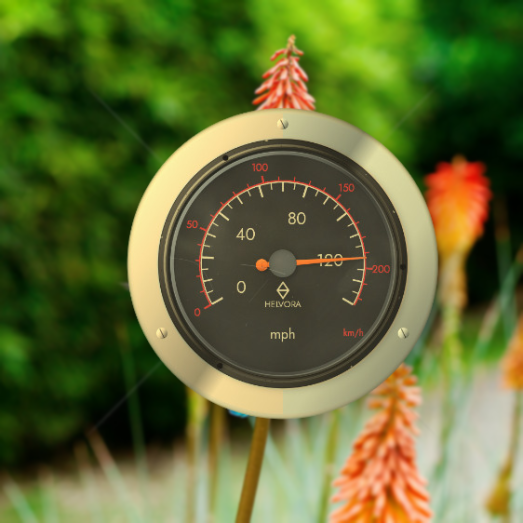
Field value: 120 mph
